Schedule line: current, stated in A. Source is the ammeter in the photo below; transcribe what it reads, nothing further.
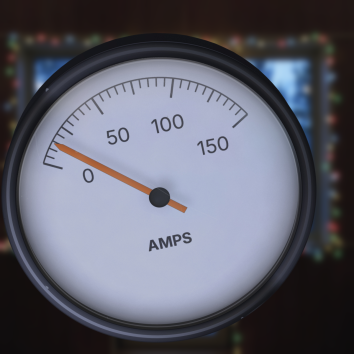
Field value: 15 A
